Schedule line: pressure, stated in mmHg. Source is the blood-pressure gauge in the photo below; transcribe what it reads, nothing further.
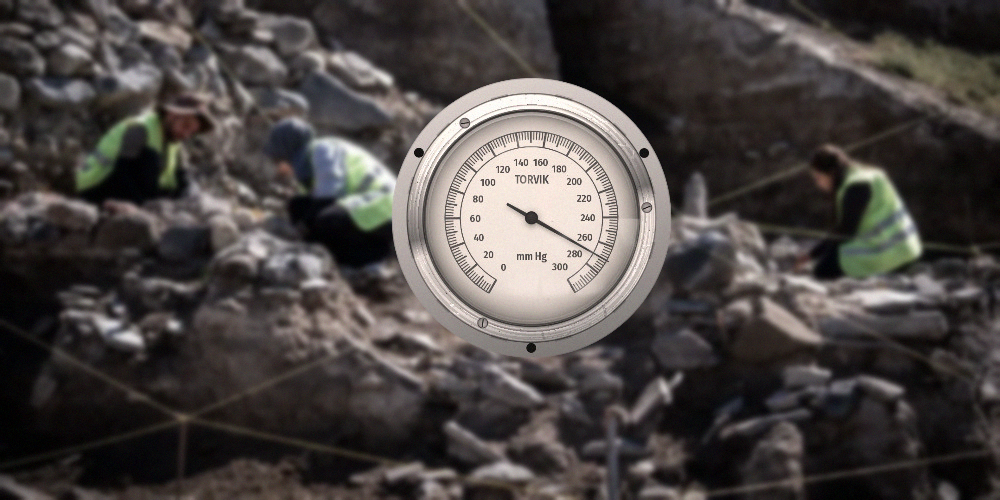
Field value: 270 mmHg
